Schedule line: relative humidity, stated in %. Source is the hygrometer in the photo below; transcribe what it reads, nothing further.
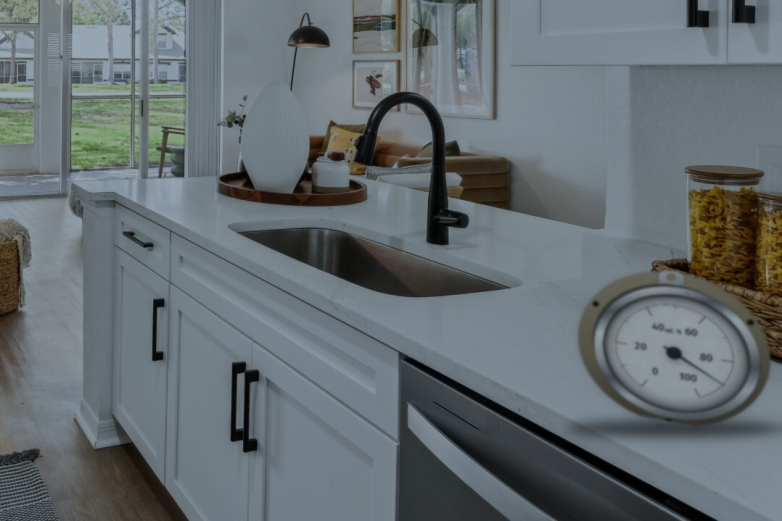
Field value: 90 %
